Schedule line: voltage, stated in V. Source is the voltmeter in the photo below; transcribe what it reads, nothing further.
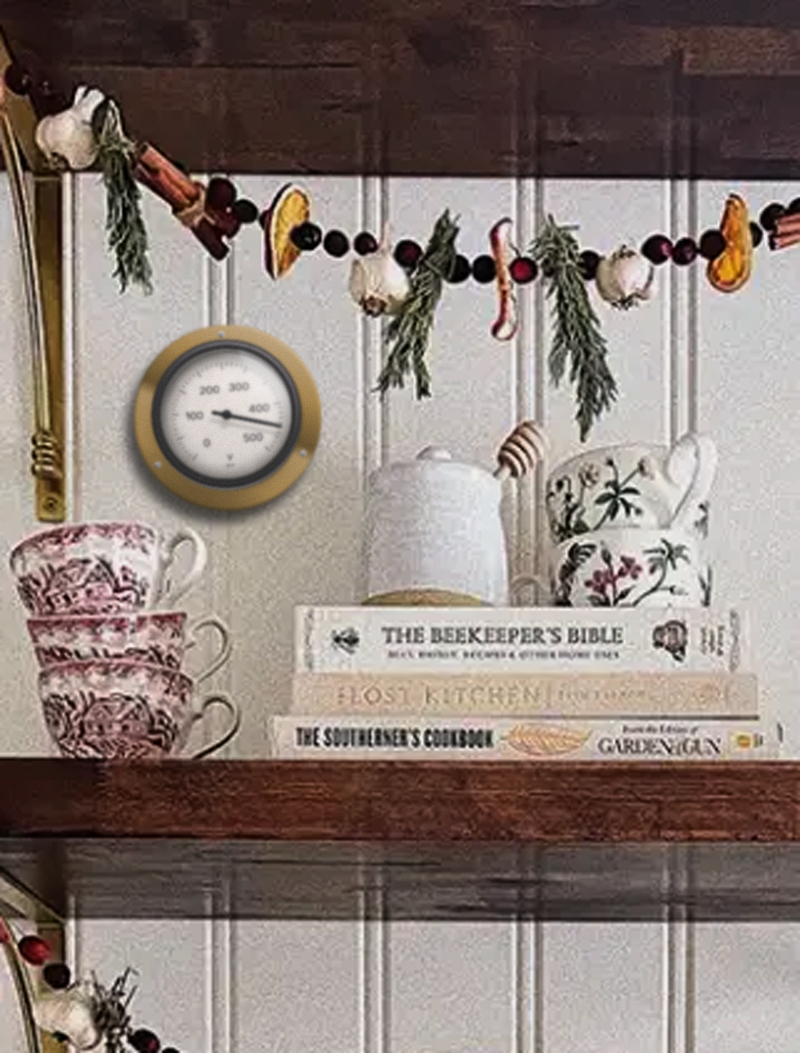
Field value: 450 V
